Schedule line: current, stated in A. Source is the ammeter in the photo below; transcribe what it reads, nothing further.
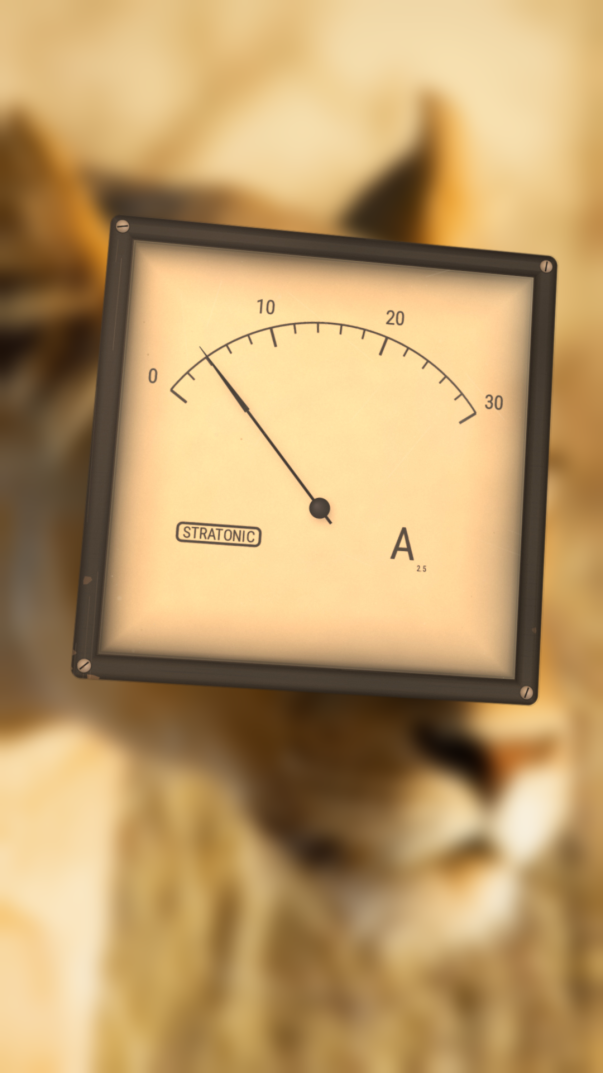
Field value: 4 A
